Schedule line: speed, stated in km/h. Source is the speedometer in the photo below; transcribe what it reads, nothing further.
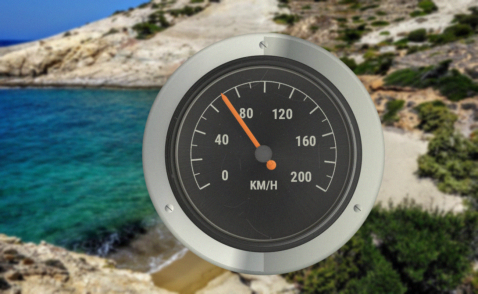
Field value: 70 km/h
